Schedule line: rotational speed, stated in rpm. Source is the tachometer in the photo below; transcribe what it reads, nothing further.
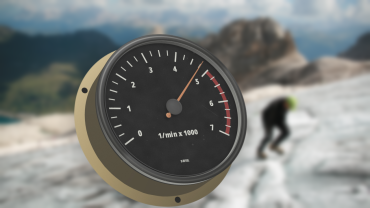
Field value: 4750 rpm
